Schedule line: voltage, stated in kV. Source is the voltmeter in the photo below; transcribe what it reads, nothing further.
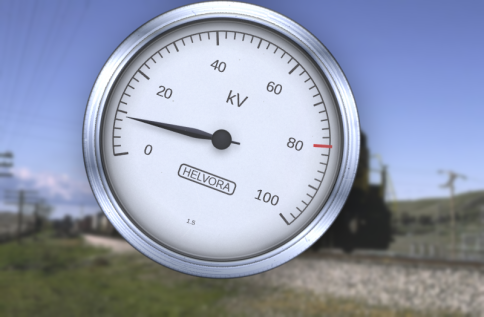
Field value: 9 kV
